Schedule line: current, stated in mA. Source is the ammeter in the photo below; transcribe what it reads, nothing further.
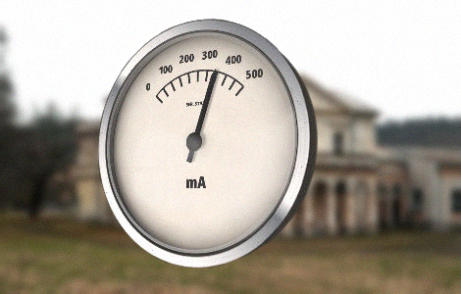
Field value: 350 mA
